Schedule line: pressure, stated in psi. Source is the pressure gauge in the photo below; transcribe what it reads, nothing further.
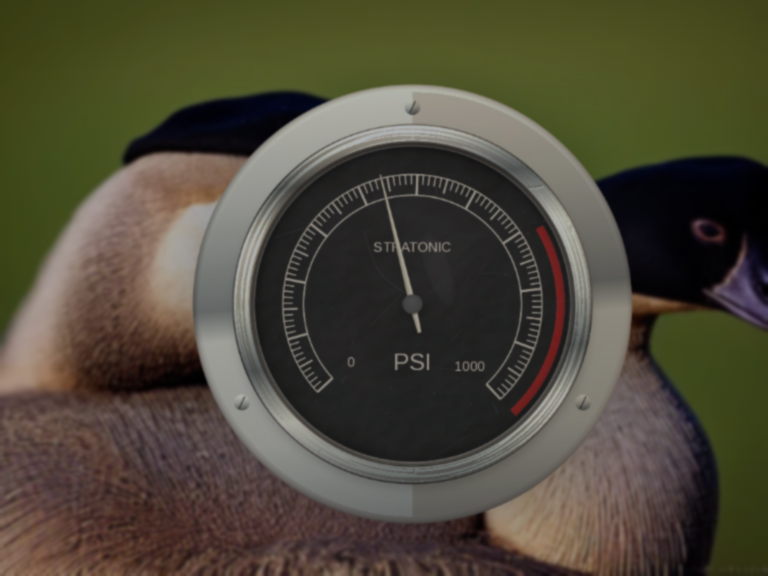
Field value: 440 psi
